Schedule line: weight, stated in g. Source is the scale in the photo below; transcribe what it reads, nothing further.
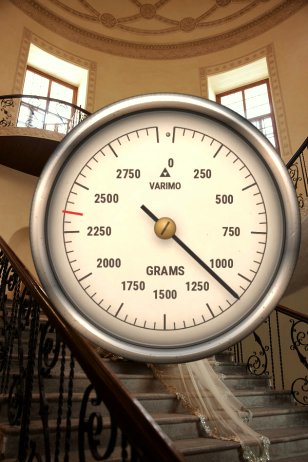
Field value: 1100 g
